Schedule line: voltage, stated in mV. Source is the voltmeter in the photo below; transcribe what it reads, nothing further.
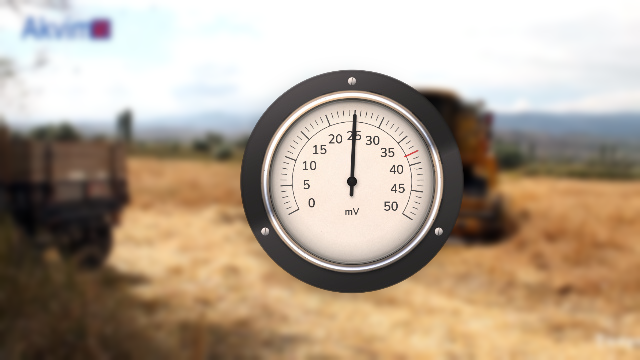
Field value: 25 mV
